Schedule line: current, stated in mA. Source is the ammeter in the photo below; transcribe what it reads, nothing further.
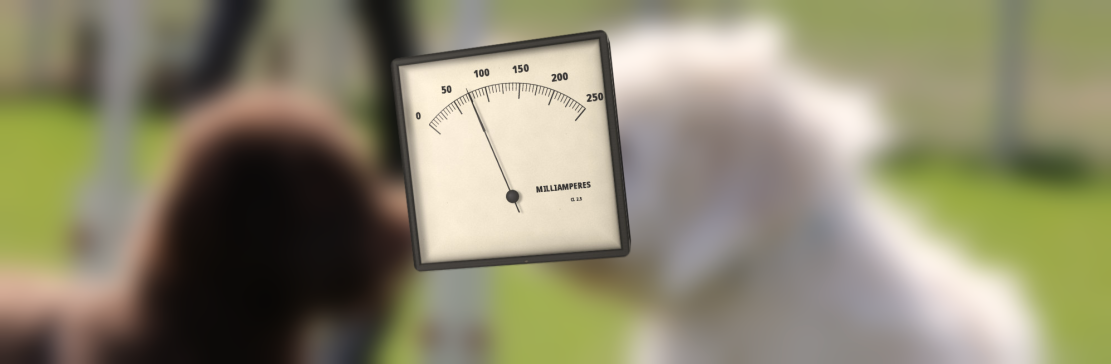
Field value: 75 mA
